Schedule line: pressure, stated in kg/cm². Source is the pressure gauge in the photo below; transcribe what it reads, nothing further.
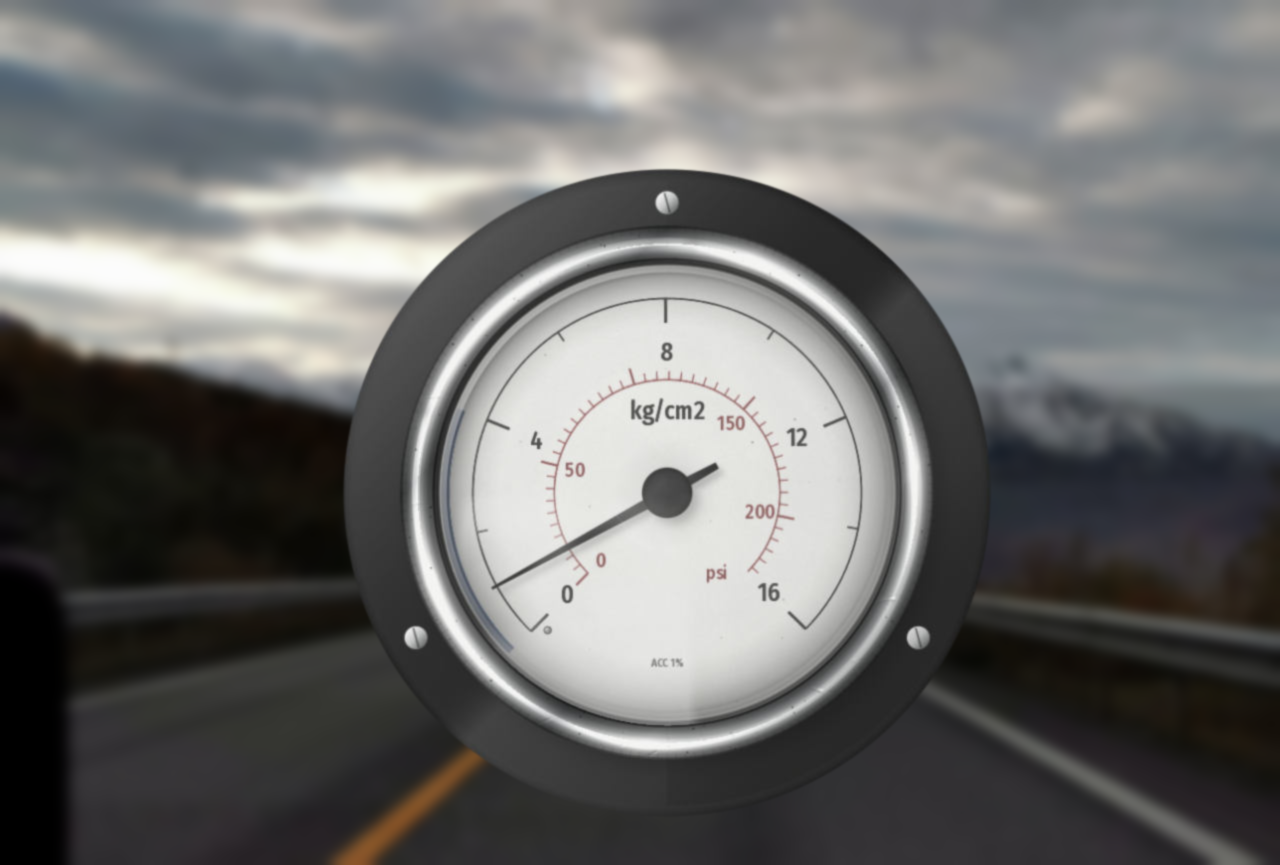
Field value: 1 kg/cm²
